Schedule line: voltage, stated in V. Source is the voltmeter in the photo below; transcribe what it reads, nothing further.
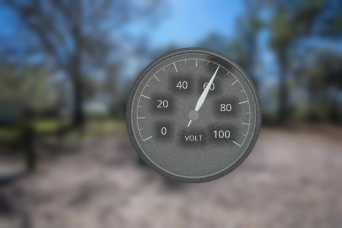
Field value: 60 V
